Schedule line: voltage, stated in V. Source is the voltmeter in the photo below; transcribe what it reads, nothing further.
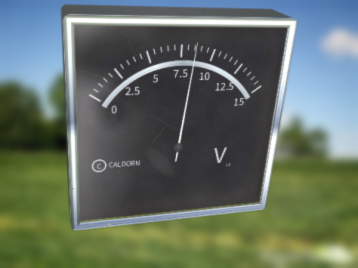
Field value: 8.5 V
